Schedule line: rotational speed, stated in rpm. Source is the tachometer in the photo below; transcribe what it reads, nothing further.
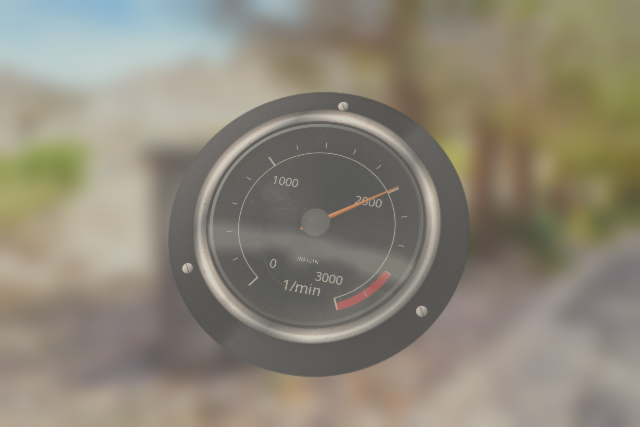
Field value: 2000 rpm
